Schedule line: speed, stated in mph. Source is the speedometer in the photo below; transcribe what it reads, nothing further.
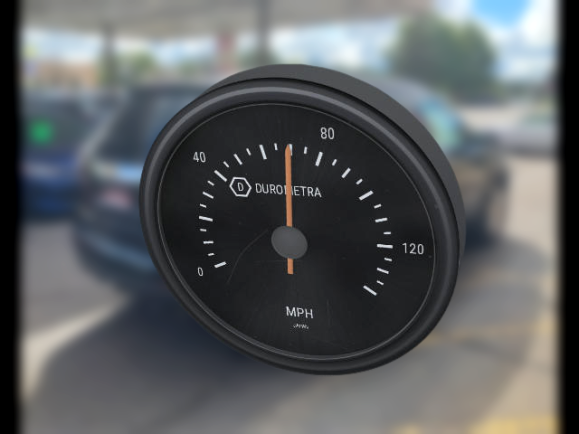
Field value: 70 mph
